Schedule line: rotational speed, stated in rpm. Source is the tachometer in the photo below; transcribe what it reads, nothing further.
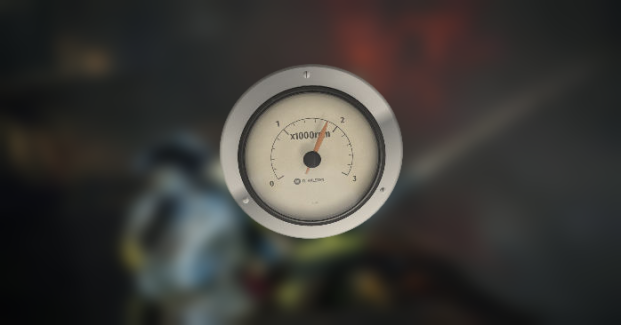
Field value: 1800 rpm
